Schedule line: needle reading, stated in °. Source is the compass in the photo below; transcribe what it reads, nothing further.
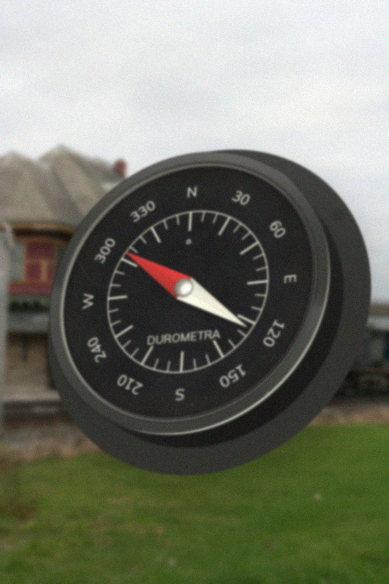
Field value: 305 °
